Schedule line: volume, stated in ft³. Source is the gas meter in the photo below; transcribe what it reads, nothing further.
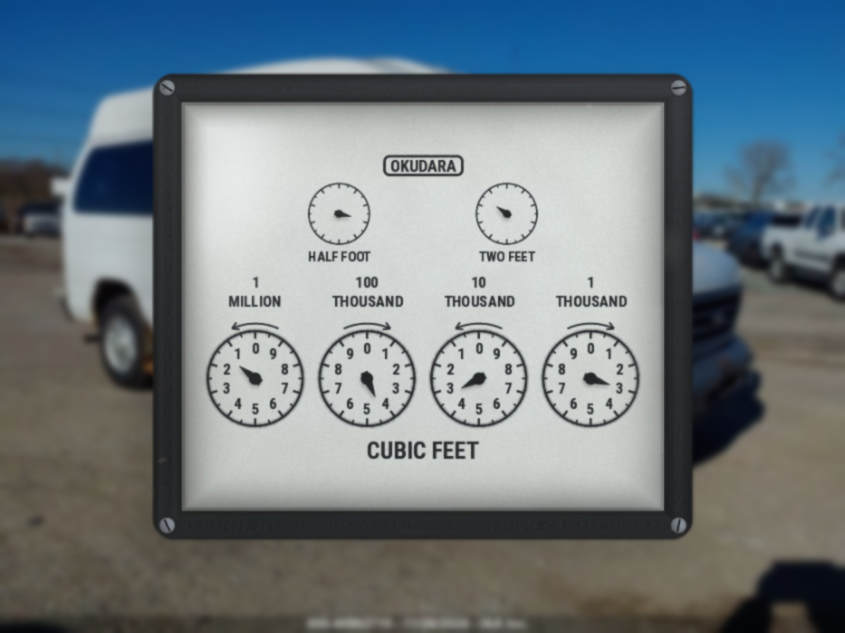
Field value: 143300 ft³
